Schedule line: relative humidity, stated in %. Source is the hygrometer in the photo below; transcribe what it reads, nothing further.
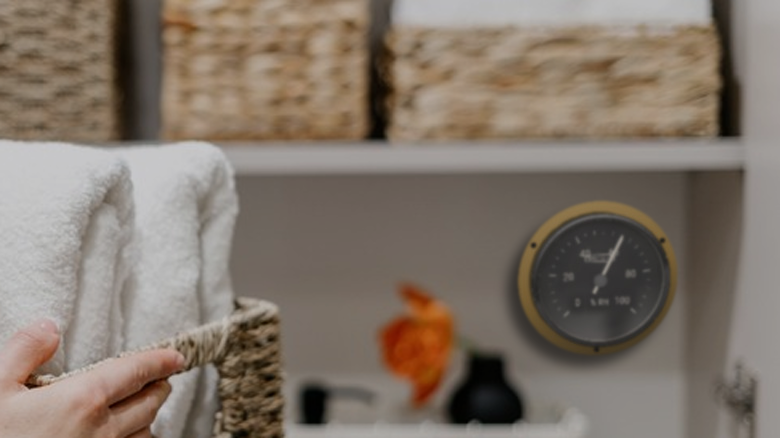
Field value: 60 %
